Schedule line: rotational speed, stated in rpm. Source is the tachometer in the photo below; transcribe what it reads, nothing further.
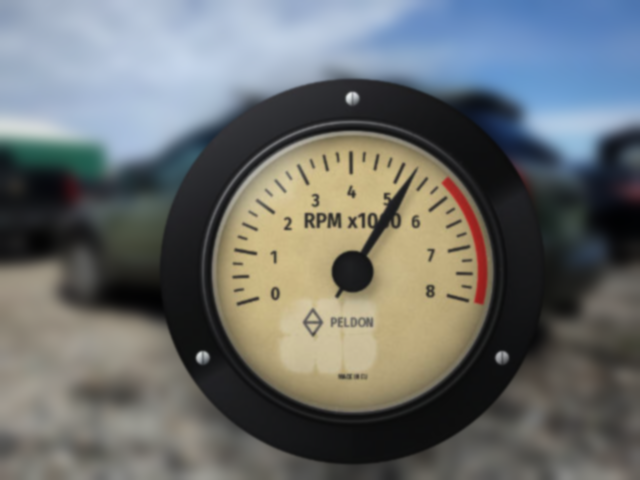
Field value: 5250 rpm
